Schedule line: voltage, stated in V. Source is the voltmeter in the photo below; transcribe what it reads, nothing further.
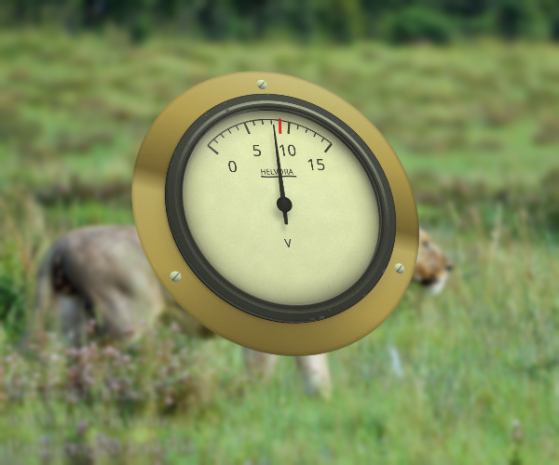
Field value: 8 V
